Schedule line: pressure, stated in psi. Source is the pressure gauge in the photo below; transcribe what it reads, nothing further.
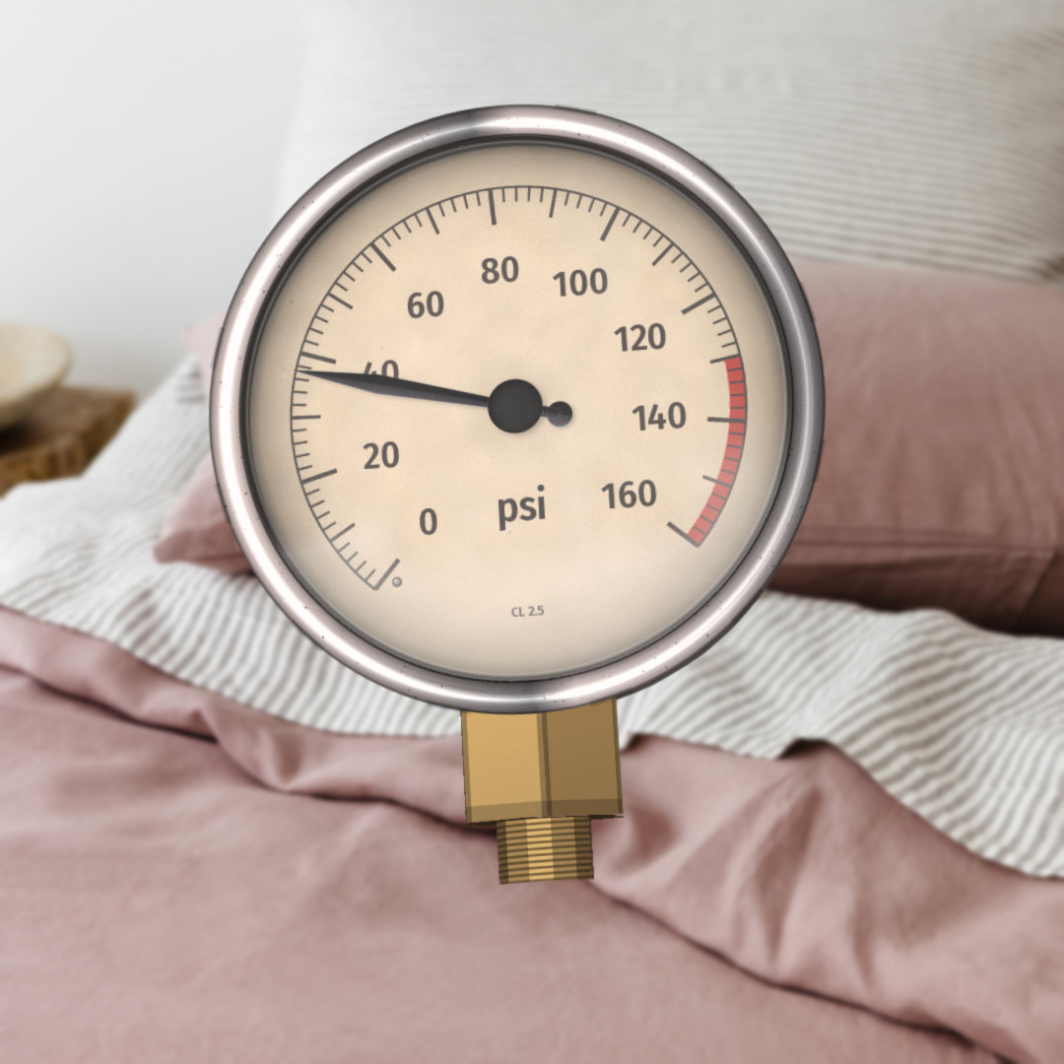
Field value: 37 psi
